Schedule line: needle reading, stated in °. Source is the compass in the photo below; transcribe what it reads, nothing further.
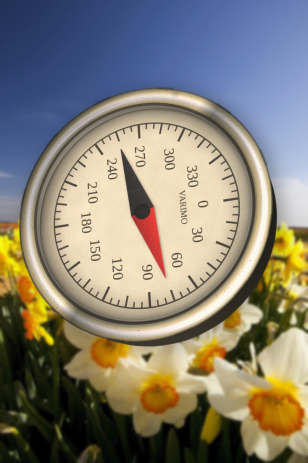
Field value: 75 °
